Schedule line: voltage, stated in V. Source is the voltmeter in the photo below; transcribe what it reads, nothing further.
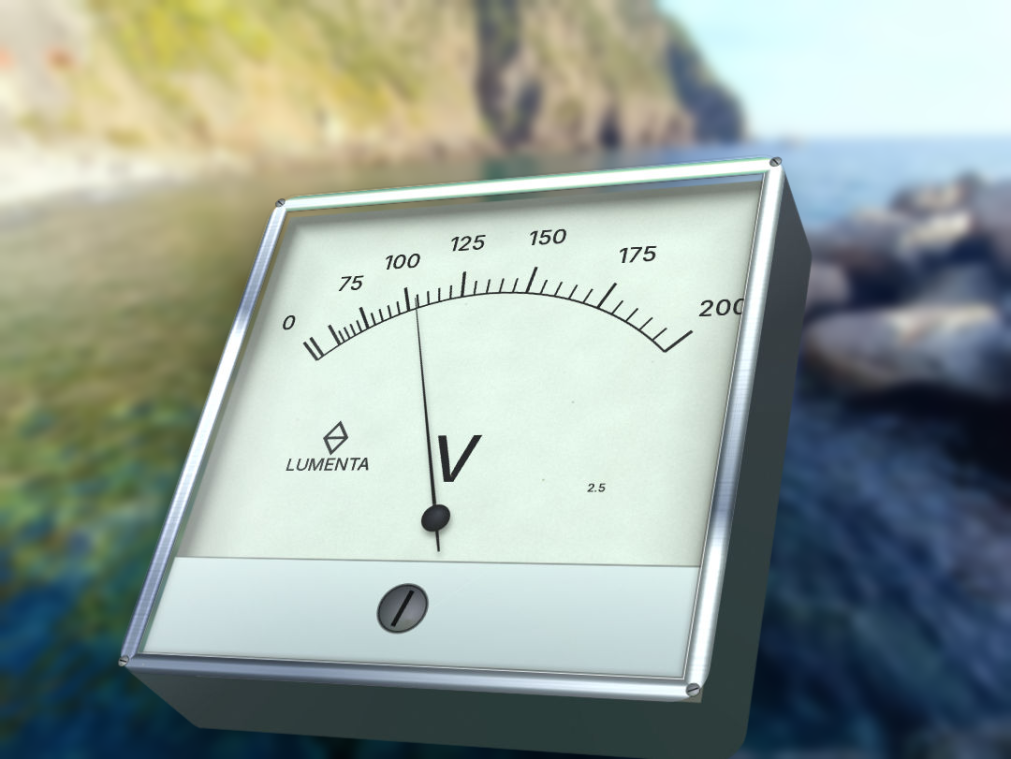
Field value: 105 V
